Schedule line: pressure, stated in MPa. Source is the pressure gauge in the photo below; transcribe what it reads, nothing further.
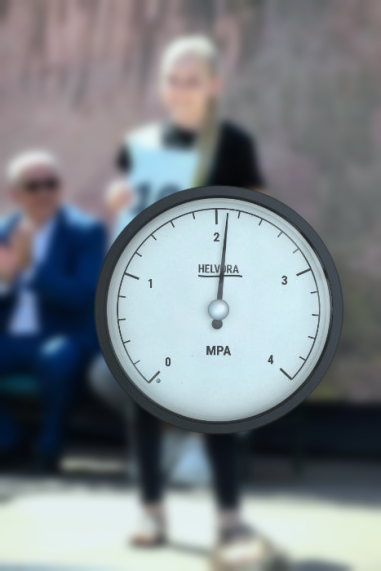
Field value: 2.1 MPa
